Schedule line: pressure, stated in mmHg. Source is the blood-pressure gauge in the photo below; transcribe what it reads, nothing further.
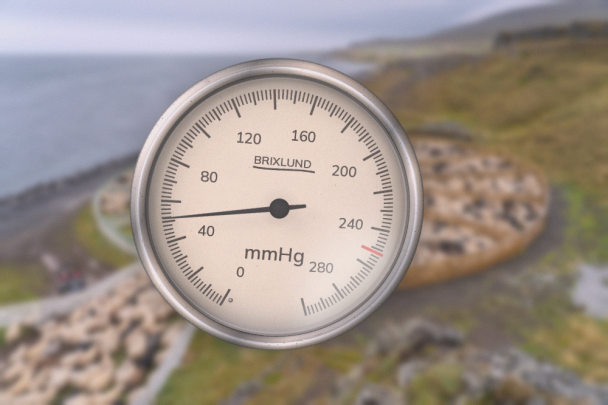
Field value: 52 mmHg
